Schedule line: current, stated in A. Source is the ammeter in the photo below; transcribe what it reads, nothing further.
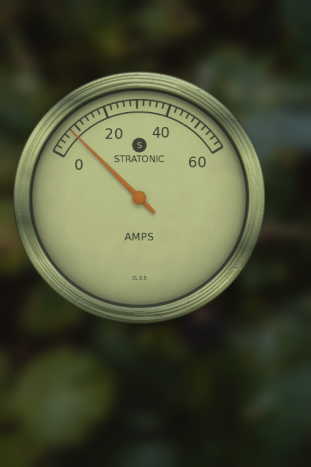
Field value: 8 A
